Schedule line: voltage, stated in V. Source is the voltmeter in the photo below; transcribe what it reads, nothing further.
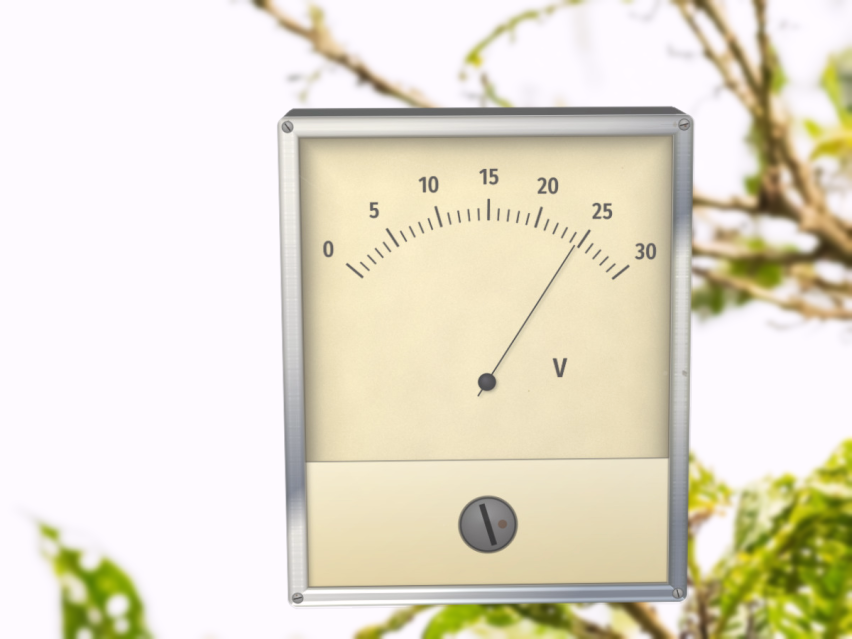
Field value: 24.5 V
